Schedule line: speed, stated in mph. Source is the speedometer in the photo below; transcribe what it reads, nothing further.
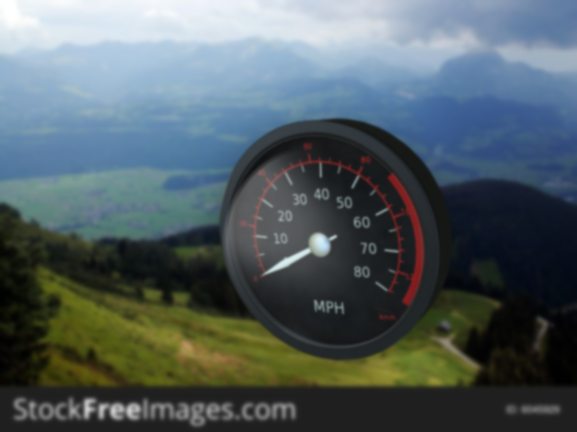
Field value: 0 mph
